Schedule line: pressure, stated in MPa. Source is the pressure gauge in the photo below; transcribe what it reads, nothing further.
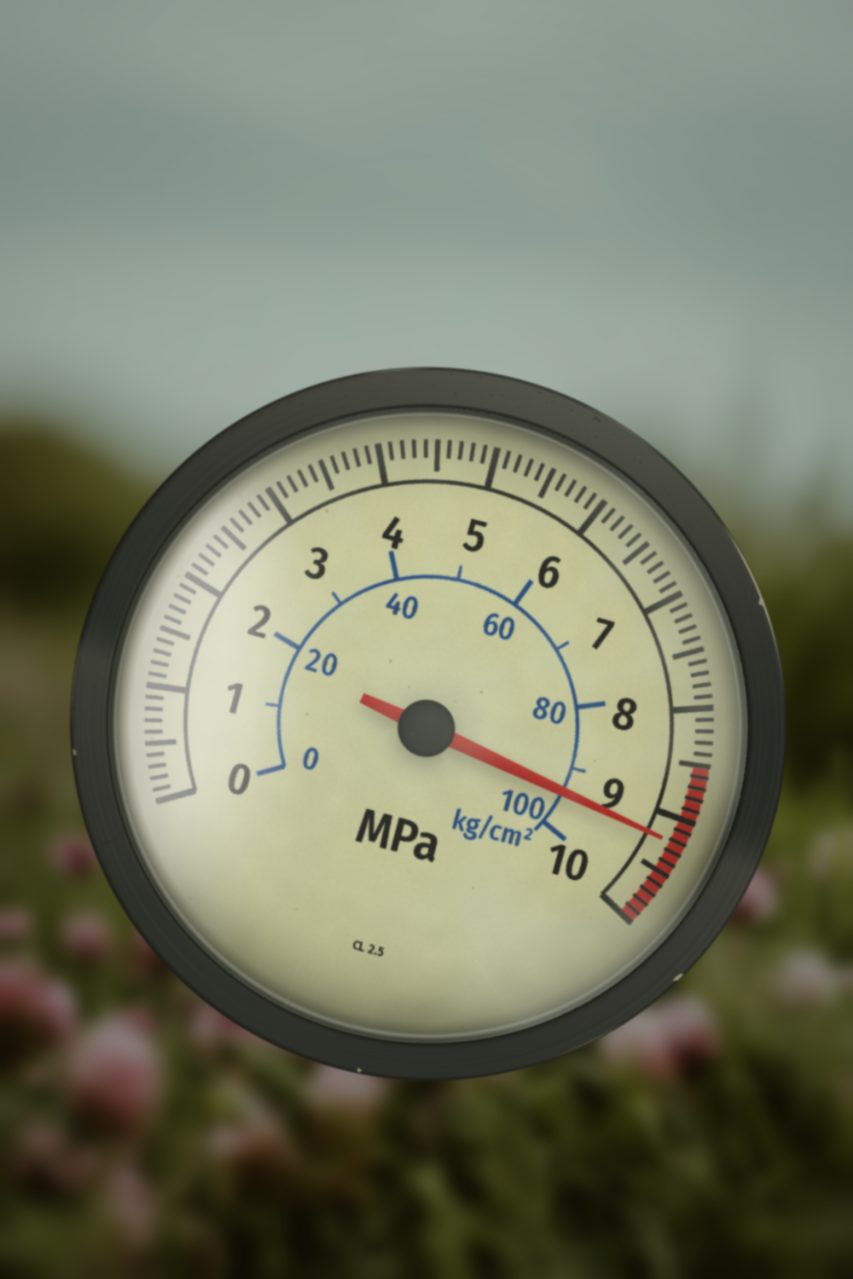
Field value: 9.2 MPa
